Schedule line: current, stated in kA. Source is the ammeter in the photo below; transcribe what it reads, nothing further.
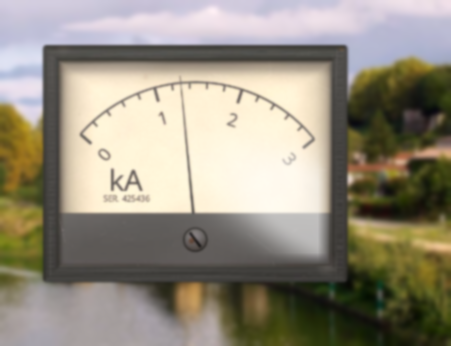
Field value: 1.3 kA
